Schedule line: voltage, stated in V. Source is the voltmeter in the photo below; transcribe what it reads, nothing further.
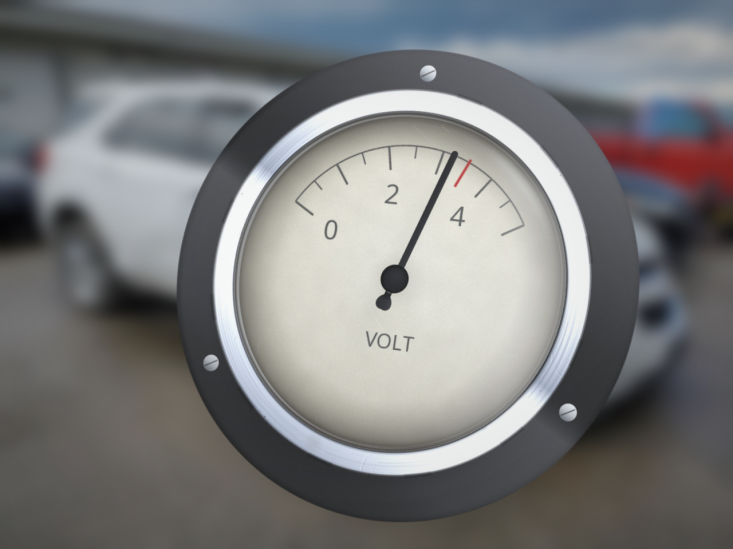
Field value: 3.25 V
